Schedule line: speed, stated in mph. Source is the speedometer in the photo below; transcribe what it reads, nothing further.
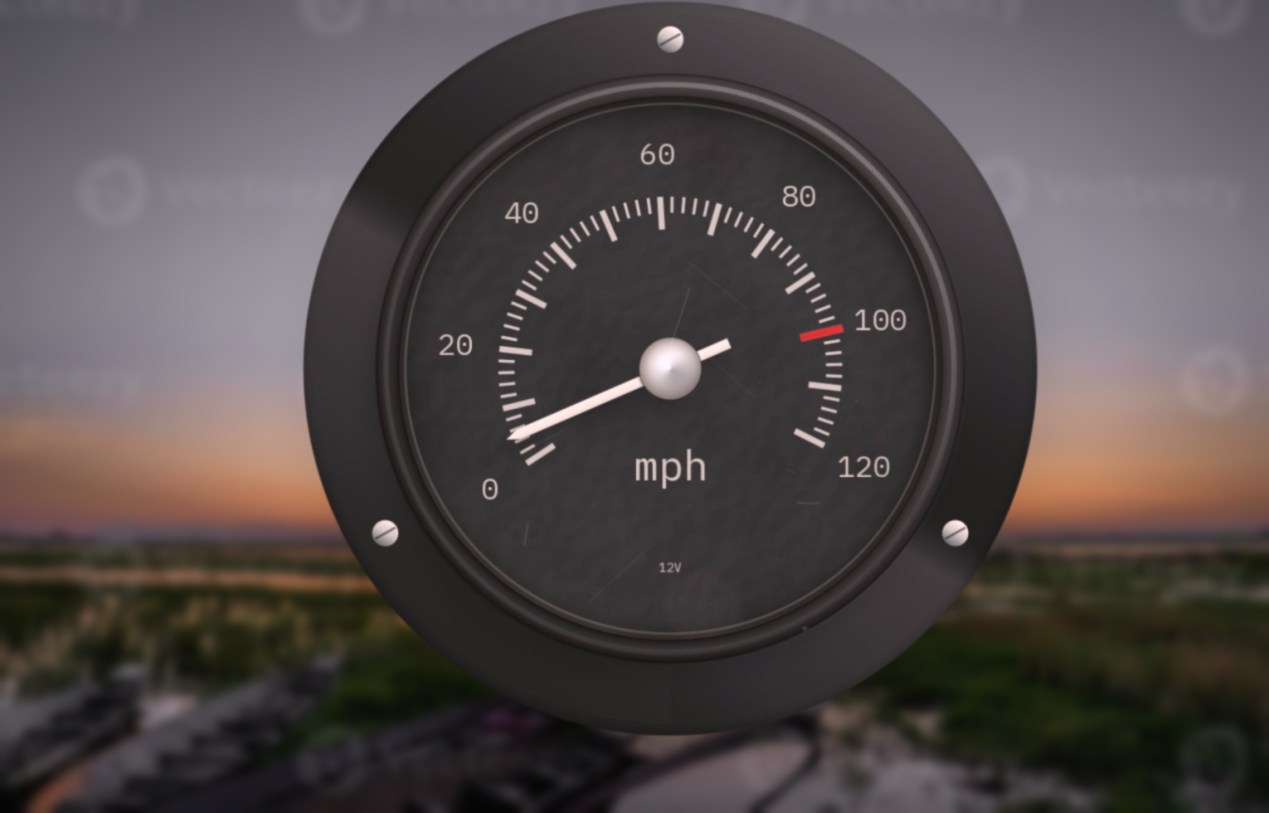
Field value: 5 mph
